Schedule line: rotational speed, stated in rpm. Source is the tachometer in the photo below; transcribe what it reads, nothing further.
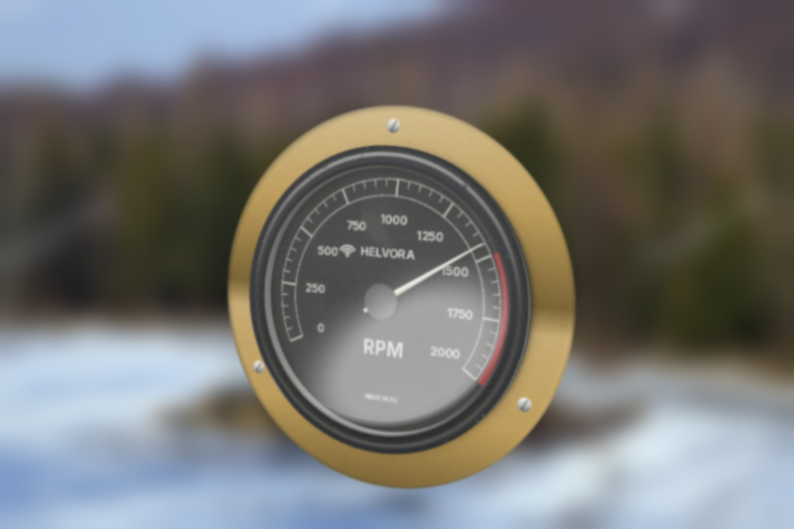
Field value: 1450 rpm
